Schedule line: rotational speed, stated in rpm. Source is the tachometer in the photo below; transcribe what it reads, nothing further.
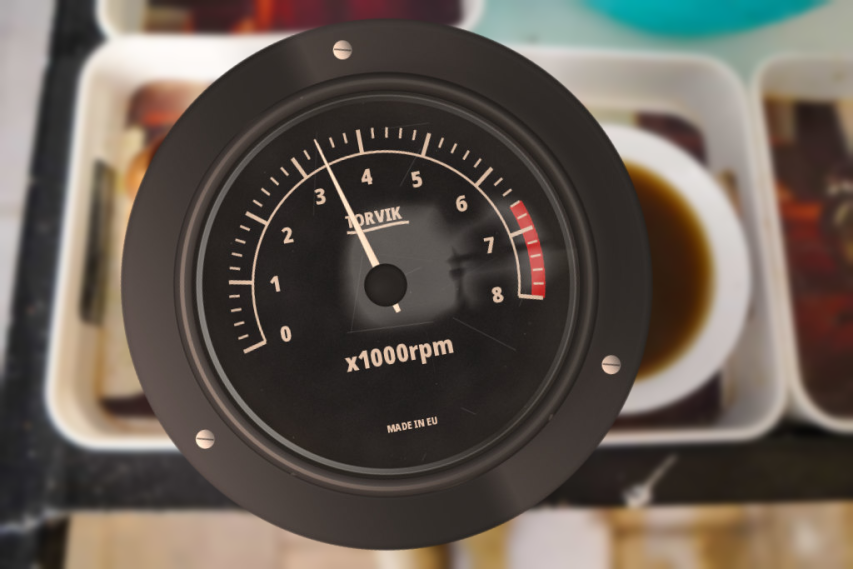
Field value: 3400 rpm
